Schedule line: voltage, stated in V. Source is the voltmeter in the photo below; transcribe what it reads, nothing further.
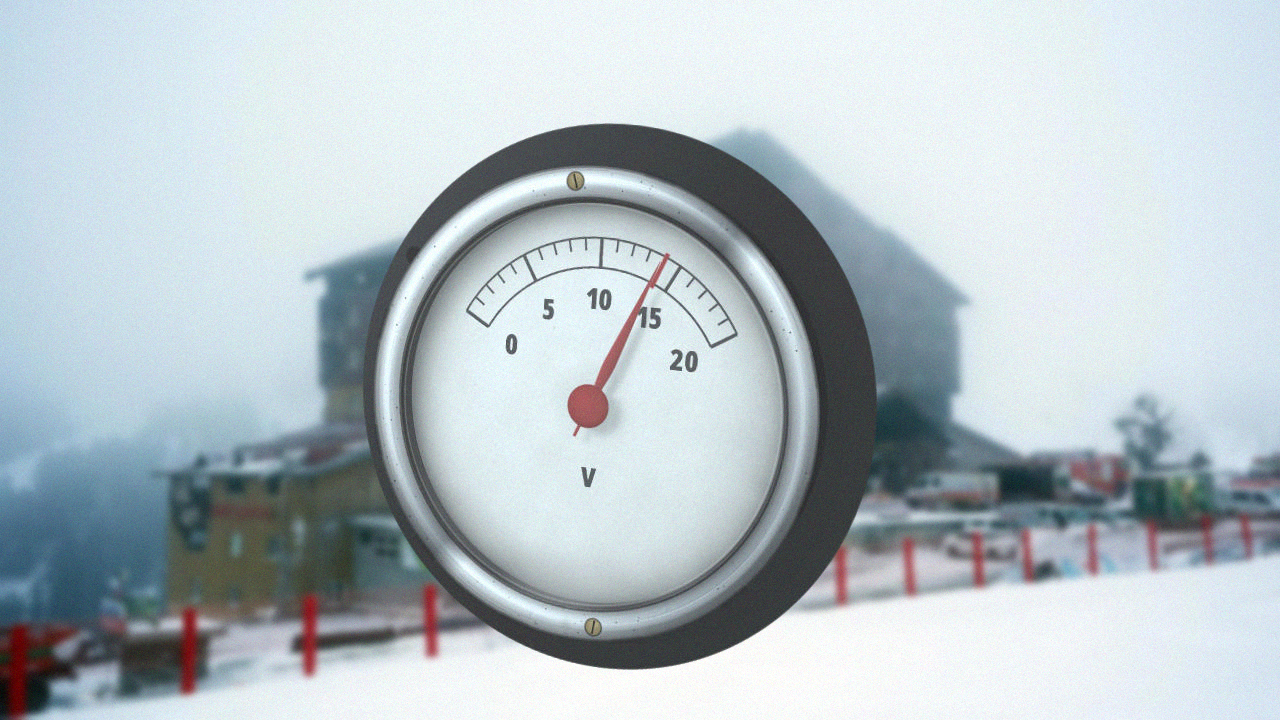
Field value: 14 V
